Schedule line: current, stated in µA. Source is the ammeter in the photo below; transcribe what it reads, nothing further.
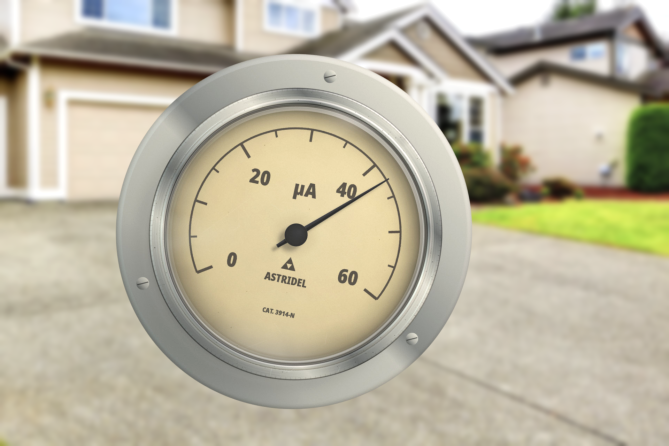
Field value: 42.5 µA
